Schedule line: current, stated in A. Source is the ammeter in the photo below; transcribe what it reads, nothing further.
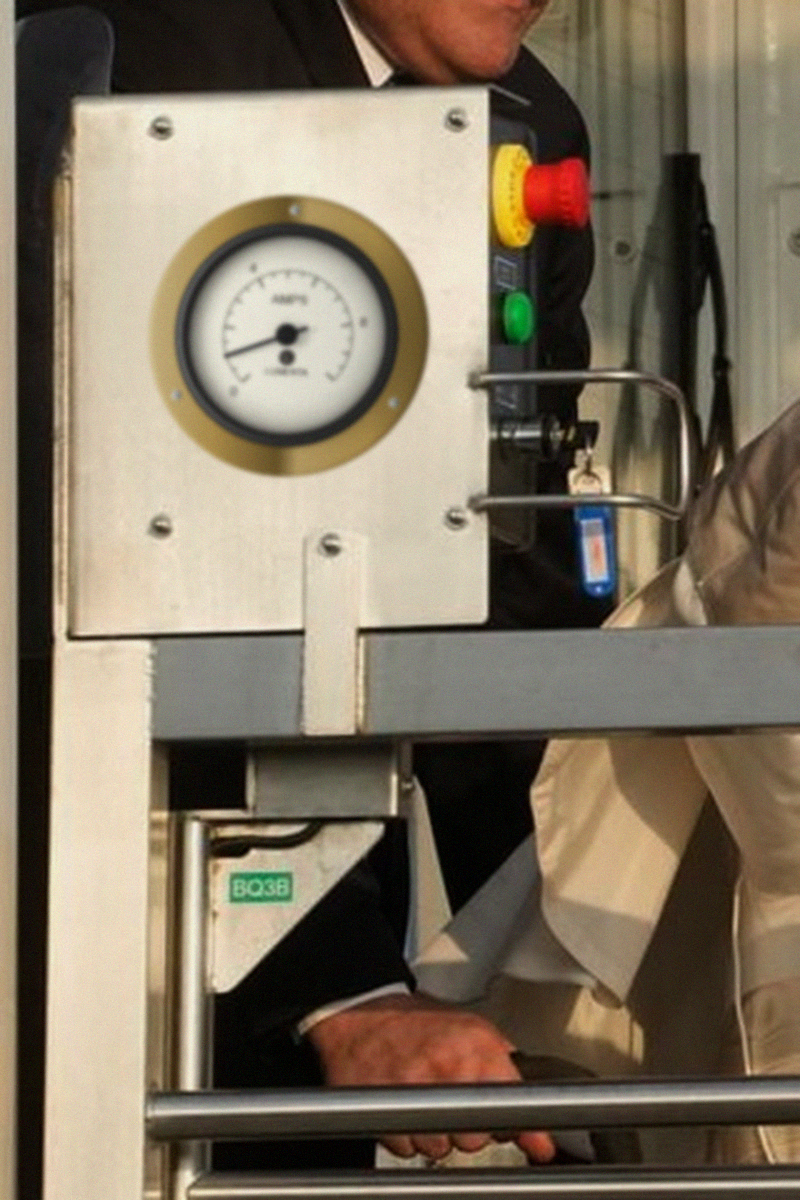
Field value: 1 A
